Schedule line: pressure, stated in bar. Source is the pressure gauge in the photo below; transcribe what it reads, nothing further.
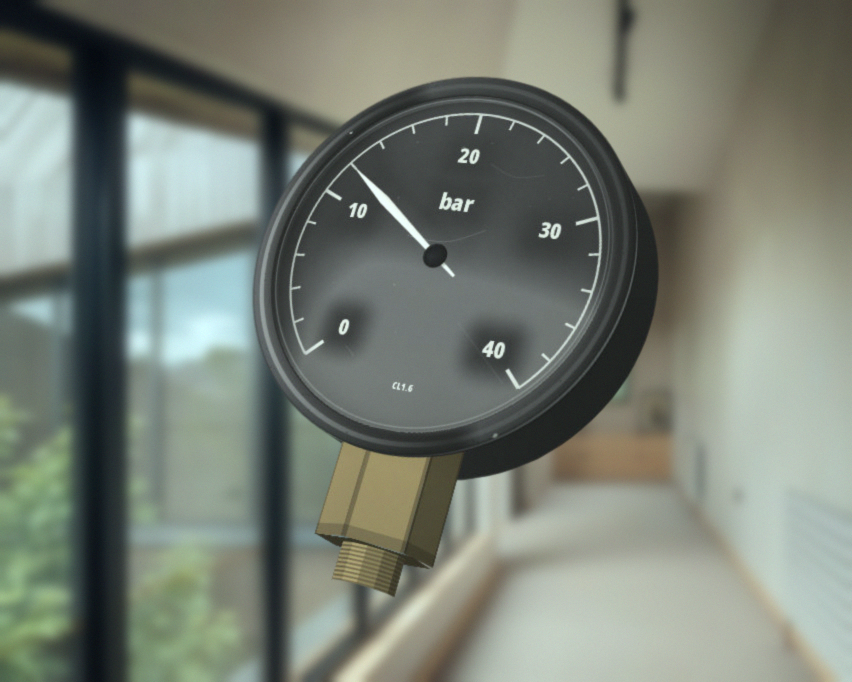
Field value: 12 bar
